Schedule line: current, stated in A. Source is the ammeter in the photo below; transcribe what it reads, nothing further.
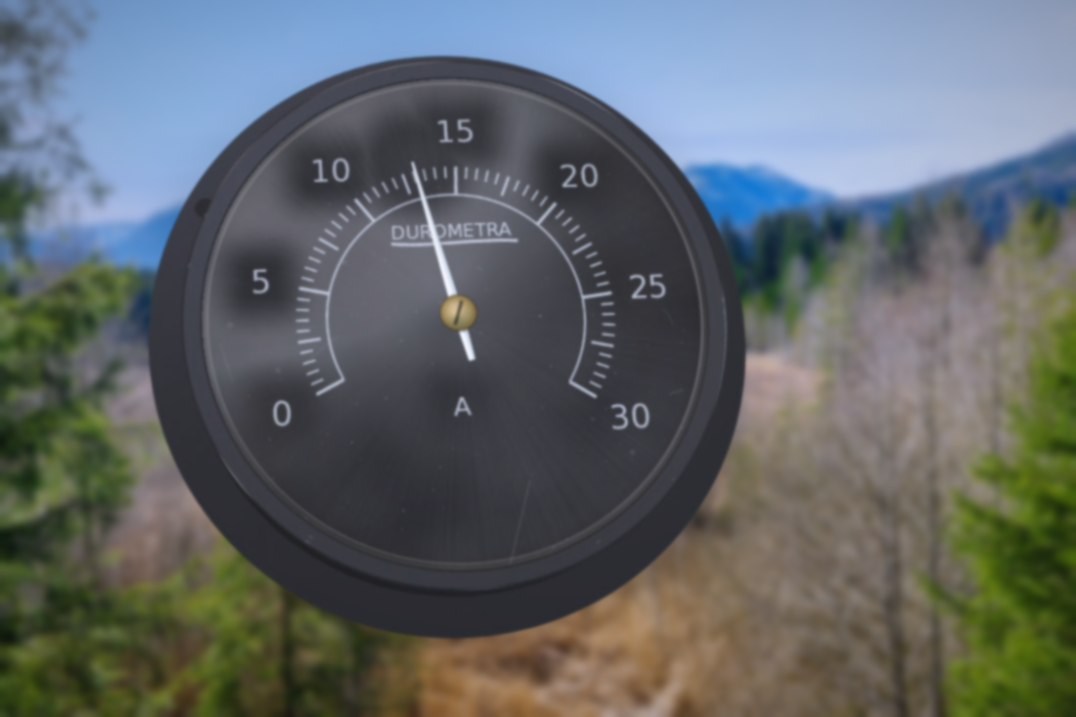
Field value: 13 A
